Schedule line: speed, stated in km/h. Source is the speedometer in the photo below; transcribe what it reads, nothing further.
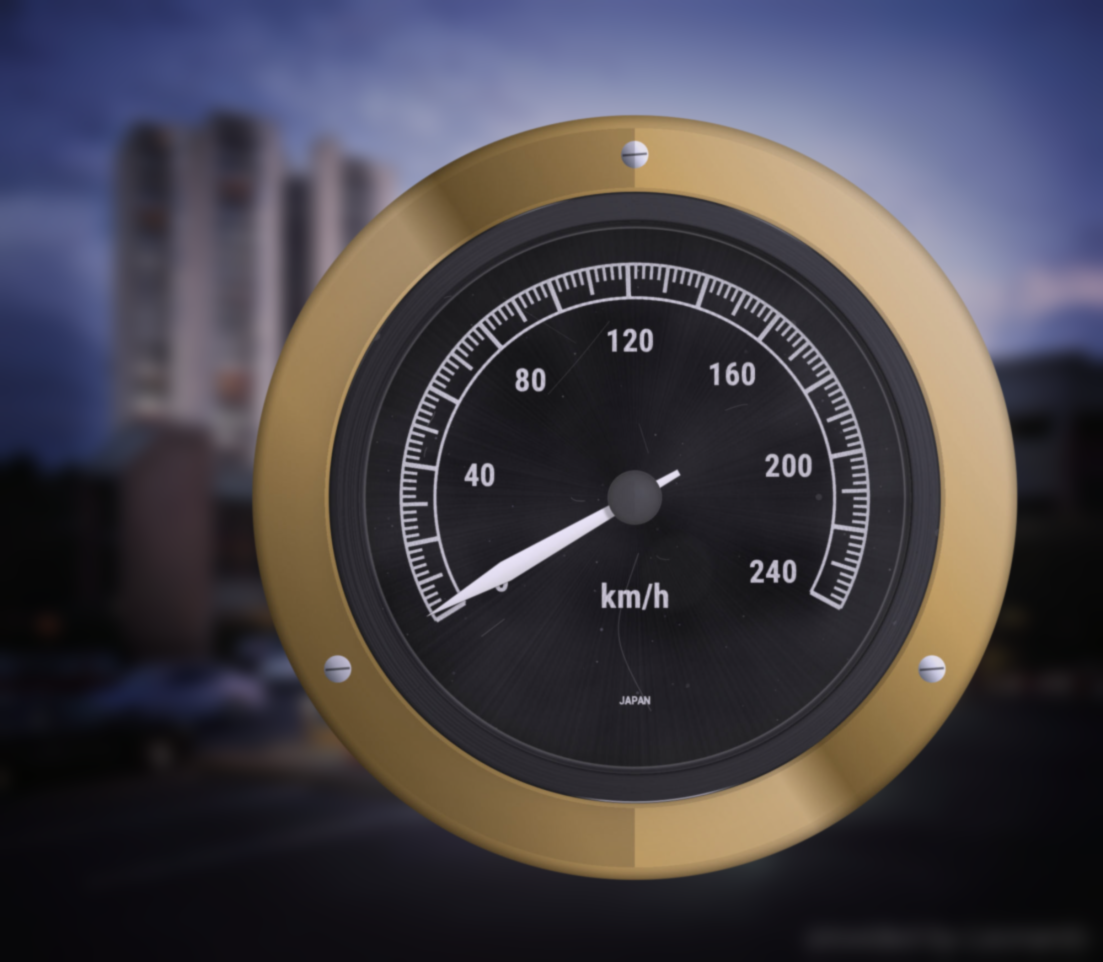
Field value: 2 km/h
